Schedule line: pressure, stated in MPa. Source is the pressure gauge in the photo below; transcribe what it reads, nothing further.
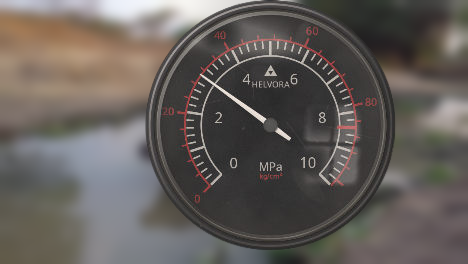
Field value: 3 MPa
